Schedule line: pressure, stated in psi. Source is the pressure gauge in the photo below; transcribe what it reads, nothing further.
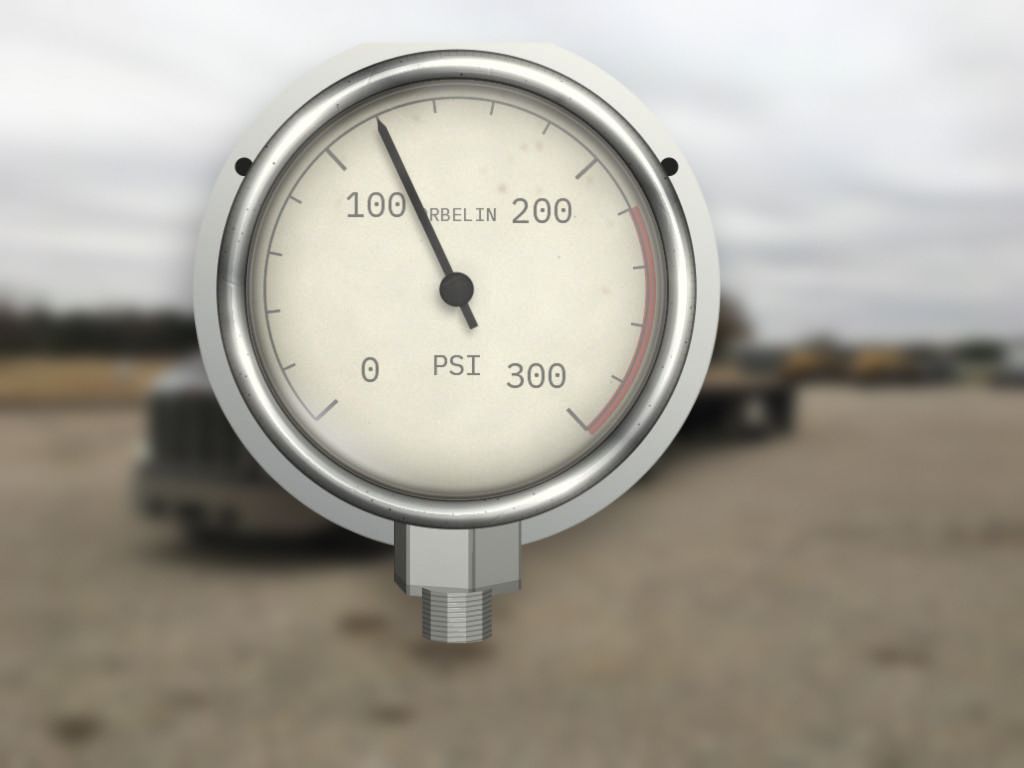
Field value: 120 psi
